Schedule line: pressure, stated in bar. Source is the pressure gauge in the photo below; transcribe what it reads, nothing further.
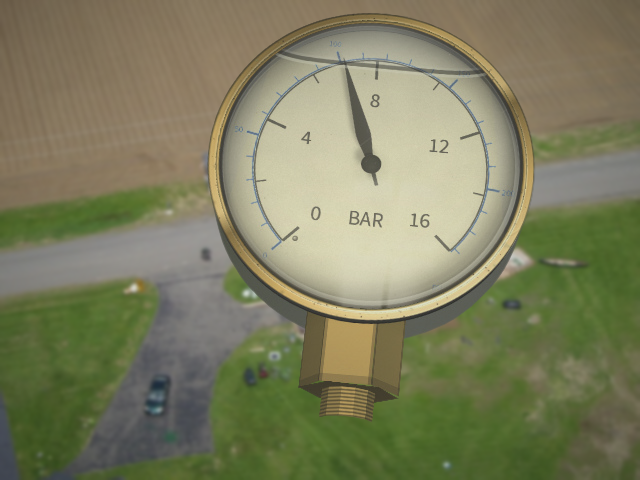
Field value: 7 bar
